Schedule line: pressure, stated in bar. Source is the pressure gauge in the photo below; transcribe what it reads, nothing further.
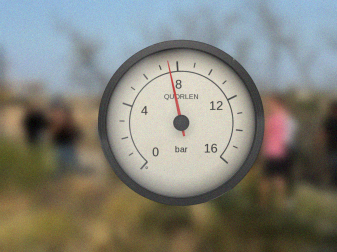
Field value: 7.5 bar
